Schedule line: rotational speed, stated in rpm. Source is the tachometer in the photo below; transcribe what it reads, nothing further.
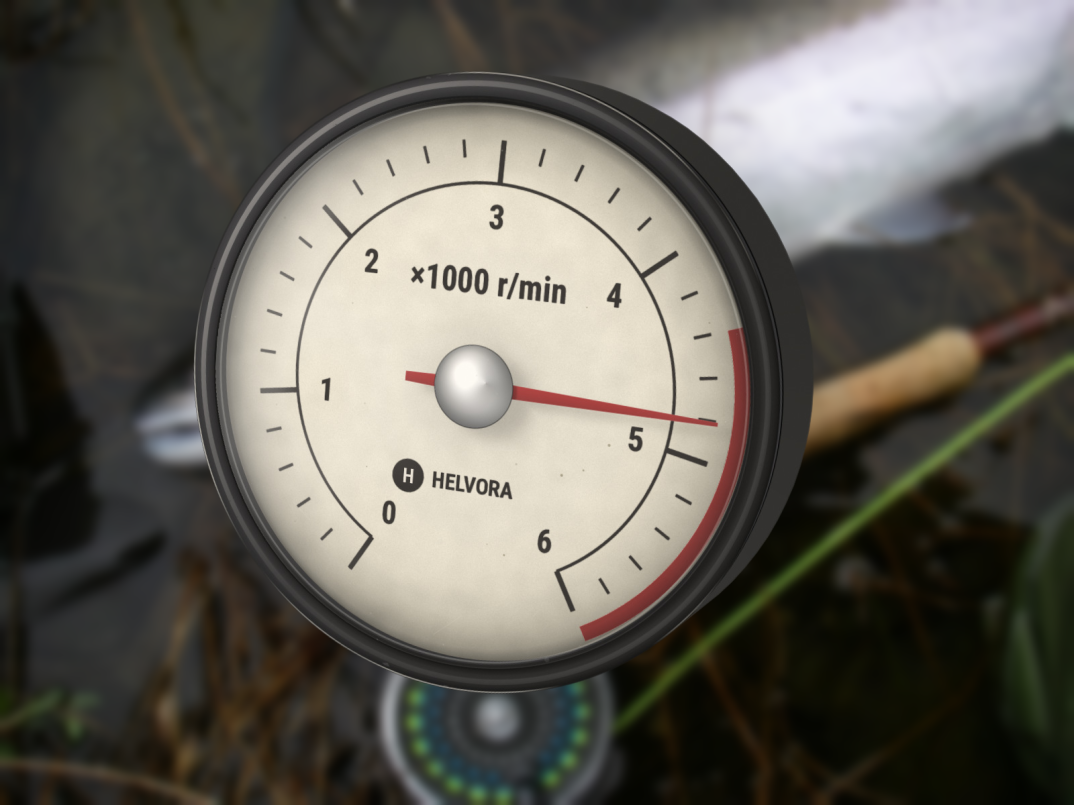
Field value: 4800 rpm
